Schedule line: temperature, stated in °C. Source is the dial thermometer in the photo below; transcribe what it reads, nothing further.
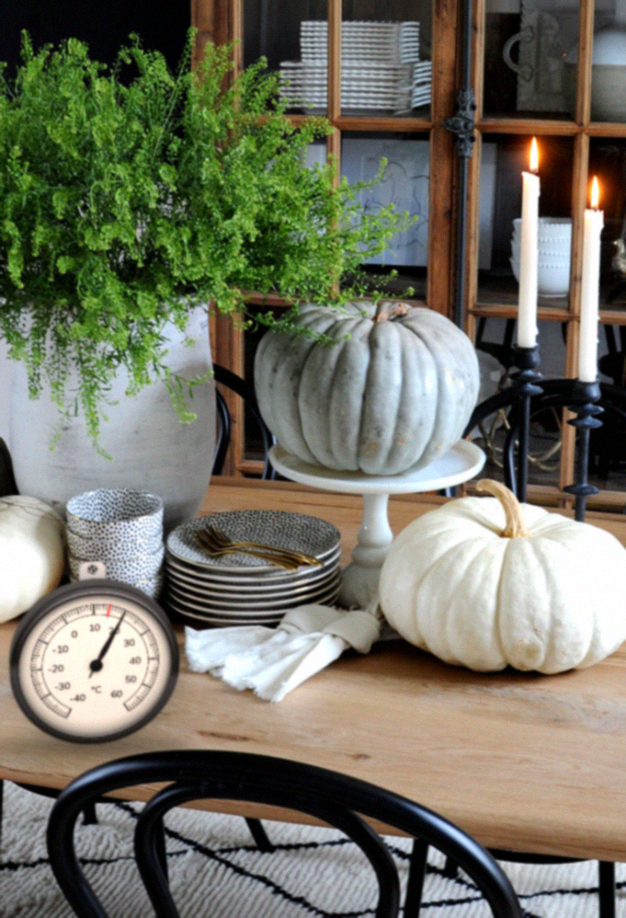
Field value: 20 °C
